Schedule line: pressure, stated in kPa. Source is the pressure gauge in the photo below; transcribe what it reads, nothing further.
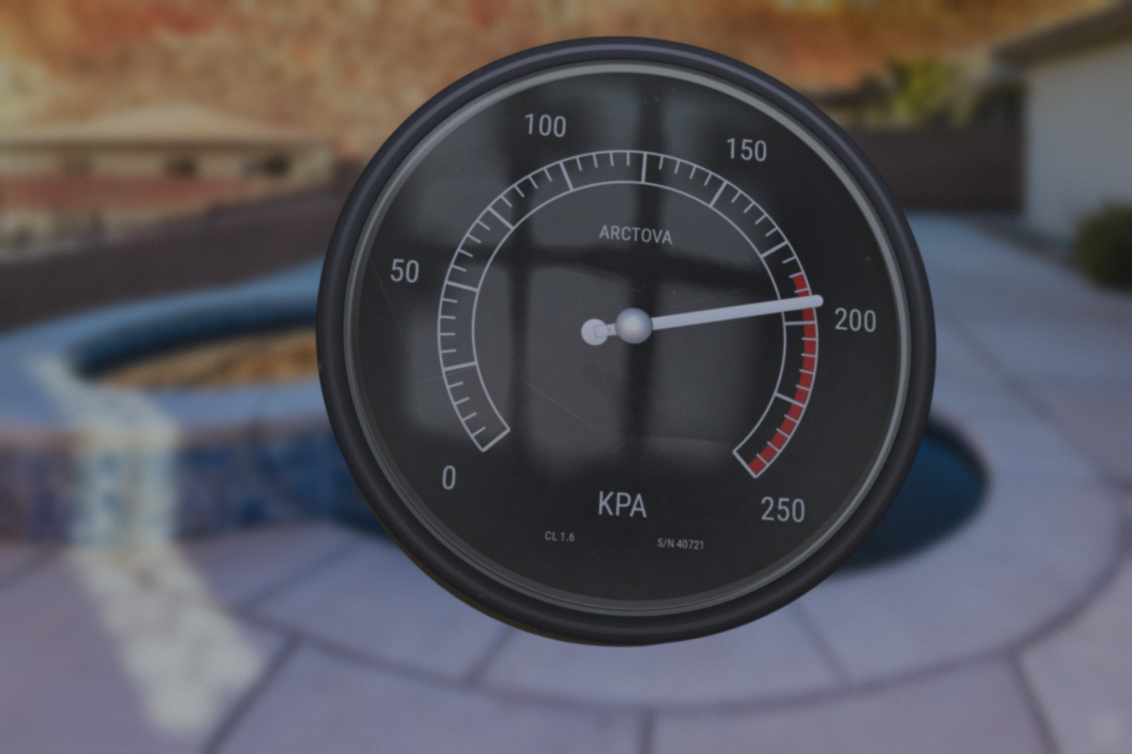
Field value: 195 kPa
